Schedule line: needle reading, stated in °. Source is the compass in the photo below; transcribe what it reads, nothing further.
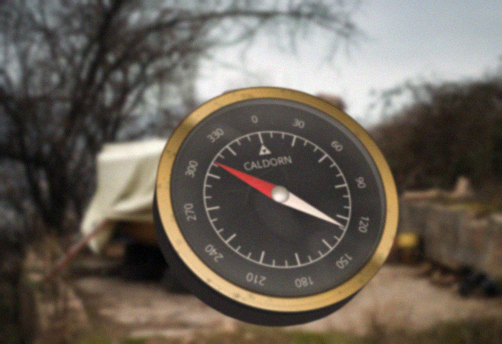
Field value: 310 °
